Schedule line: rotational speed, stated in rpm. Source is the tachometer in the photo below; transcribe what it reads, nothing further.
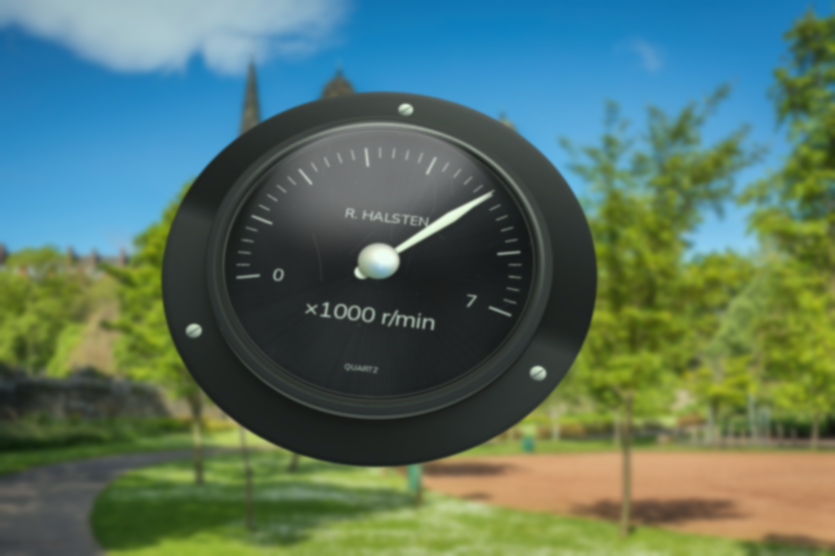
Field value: 5000 rpm
